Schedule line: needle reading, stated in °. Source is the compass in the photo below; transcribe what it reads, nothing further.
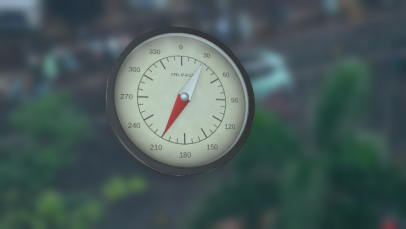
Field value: 210 °
